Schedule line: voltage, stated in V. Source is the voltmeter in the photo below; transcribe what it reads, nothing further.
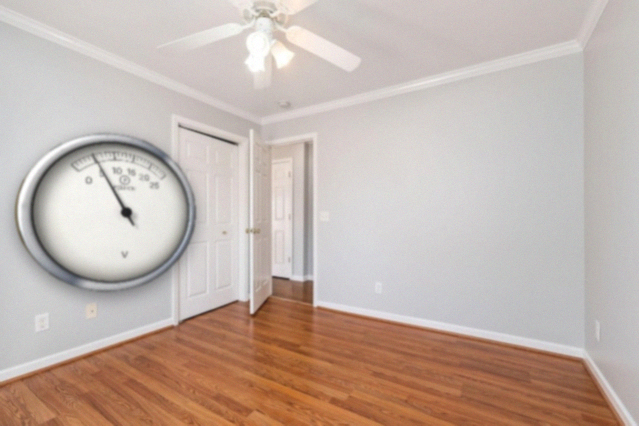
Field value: 5 V
